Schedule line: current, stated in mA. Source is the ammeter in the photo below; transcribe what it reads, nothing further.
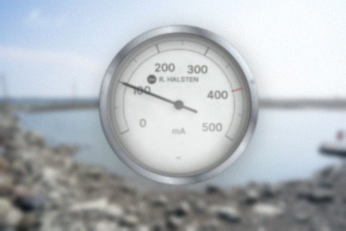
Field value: 100 mA
